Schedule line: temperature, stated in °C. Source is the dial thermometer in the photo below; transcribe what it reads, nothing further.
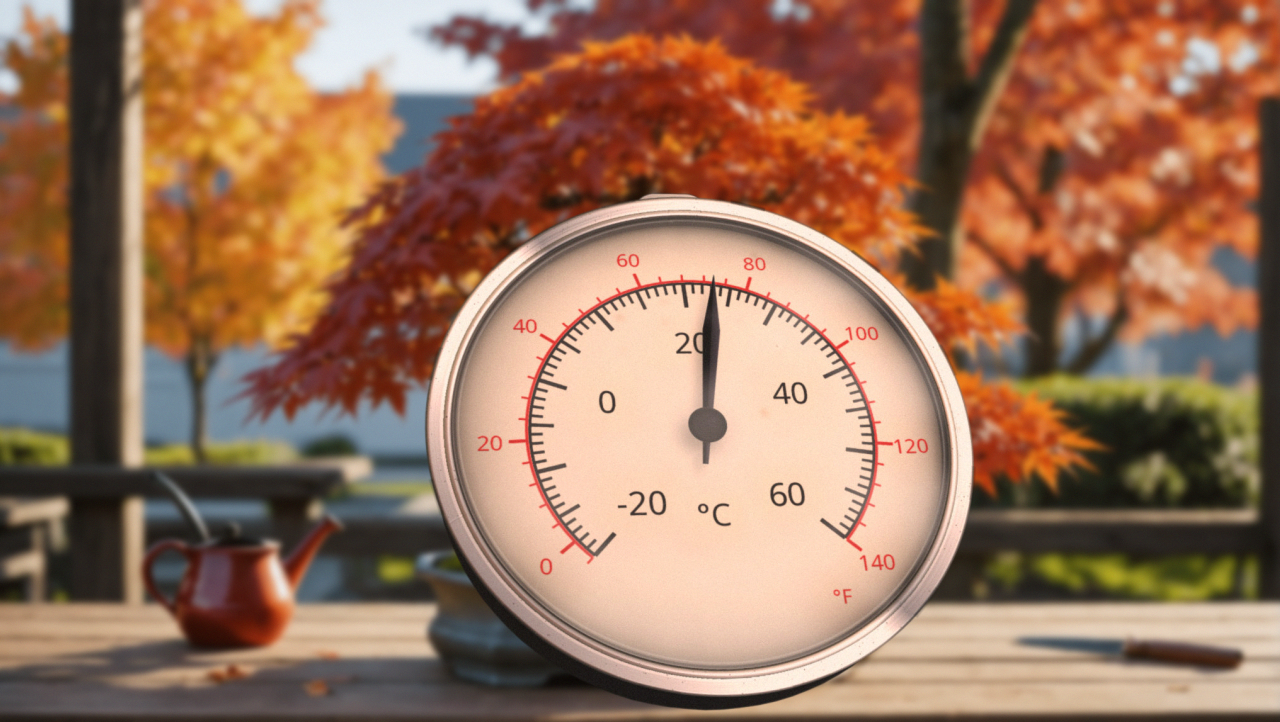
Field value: 23 °C
